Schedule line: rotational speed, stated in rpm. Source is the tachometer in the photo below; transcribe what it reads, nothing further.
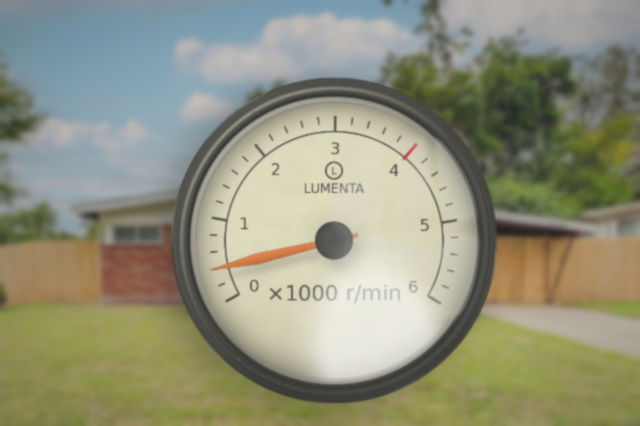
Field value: 400 rpm
